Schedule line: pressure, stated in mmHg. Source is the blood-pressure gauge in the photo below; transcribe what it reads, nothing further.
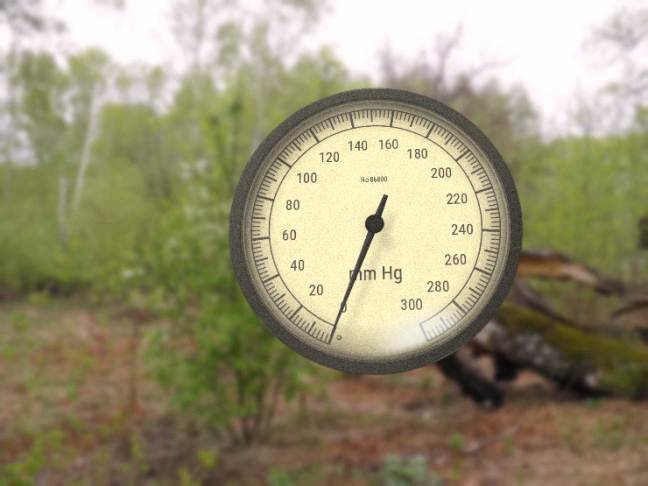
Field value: 0 mmHg
